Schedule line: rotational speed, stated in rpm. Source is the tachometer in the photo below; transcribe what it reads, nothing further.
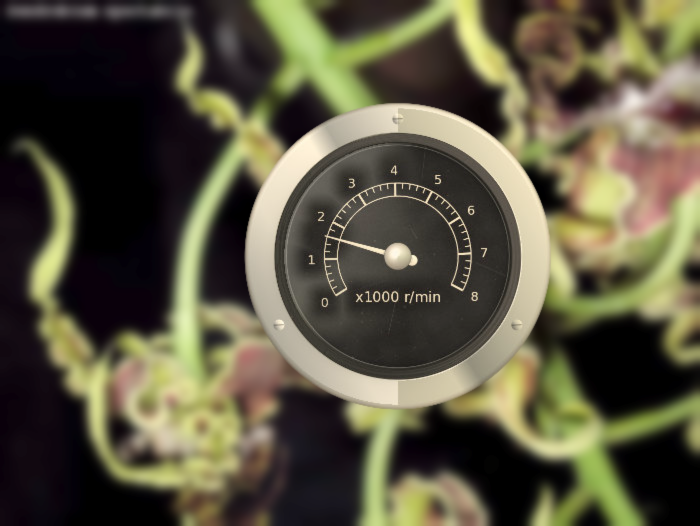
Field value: 1600 rpm
